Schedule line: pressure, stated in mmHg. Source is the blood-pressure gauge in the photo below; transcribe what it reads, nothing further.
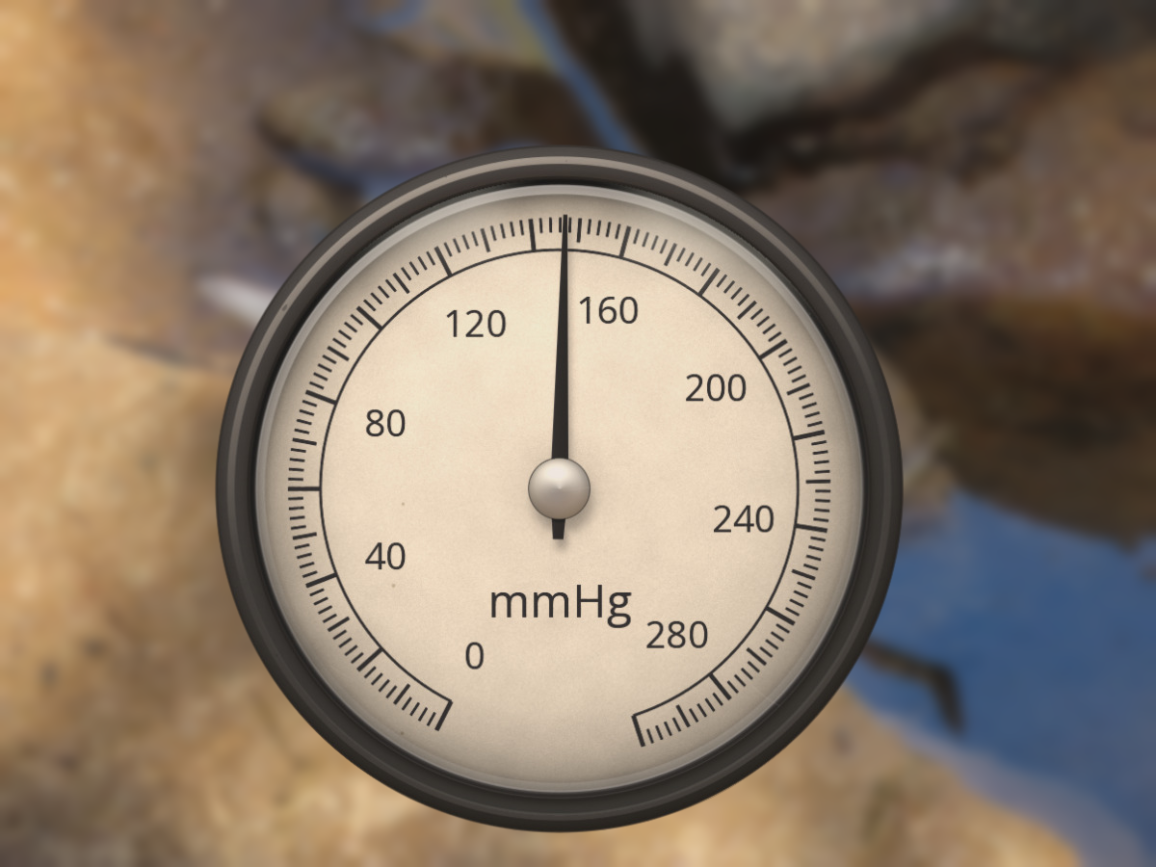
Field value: 147 mmHg
